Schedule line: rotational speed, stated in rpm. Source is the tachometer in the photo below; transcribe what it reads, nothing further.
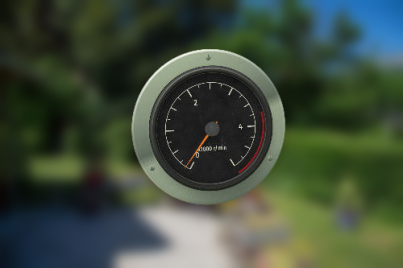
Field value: 125 rpm
